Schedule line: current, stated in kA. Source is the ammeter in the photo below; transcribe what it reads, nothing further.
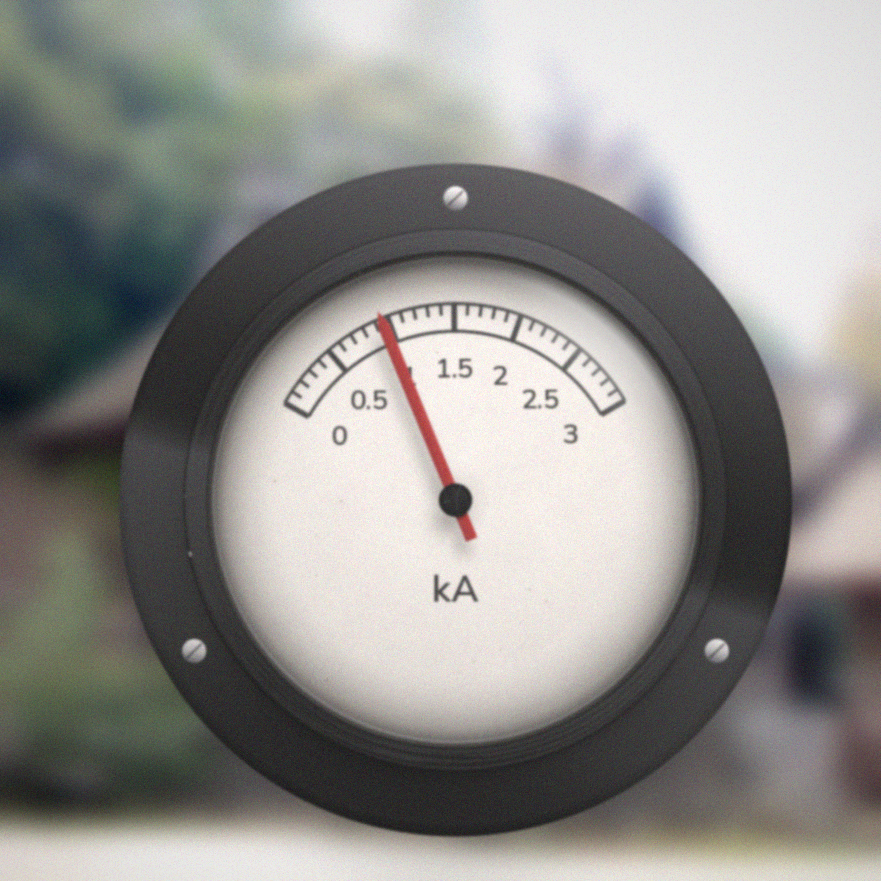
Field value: 0.95 kA
